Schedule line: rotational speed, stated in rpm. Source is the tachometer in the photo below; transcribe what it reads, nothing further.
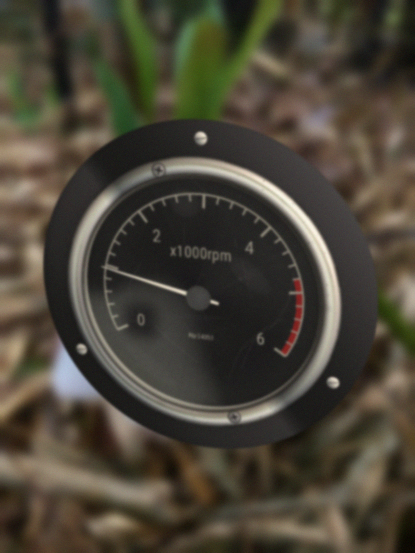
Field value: 1000 rpm
